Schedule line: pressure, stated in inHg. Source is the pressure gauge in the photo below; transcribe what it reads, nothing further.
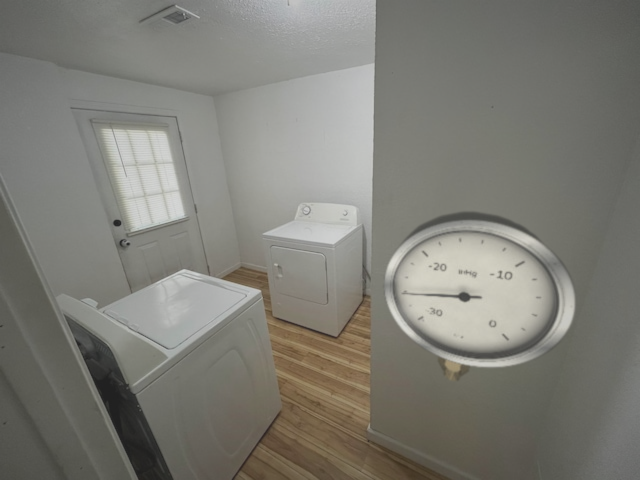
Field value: -26 inHg
